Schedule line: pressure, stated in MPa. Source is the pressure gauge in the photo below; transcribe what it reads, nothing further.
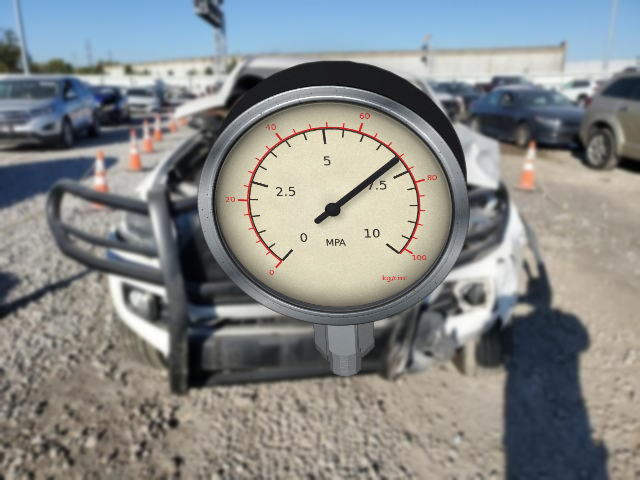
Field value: 7 MPa
